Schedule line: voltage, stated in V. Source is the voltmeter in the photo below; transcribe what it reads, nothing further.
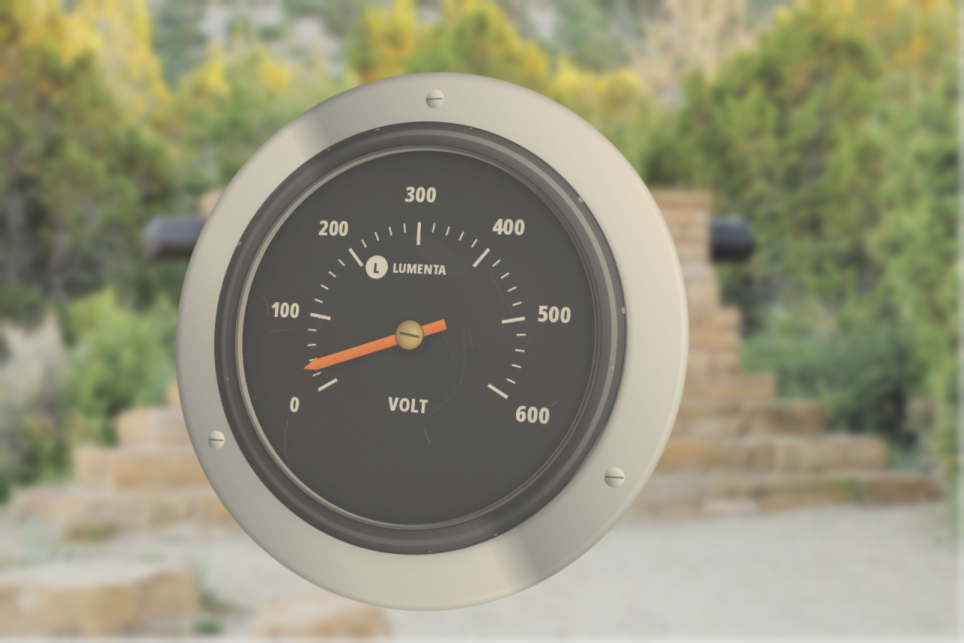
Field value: 30 V
